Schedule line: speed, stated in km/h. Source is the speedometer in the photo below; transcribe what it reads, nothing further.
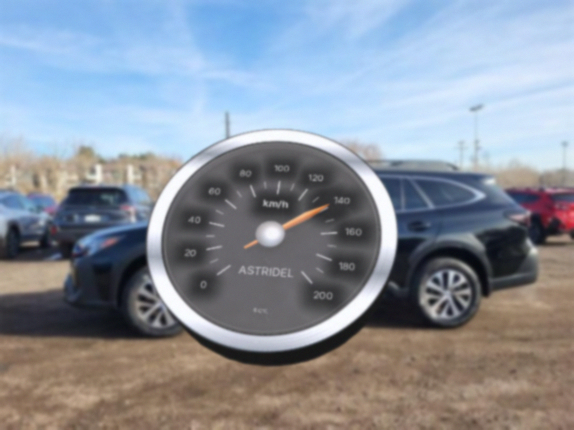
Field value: 140 km/h
